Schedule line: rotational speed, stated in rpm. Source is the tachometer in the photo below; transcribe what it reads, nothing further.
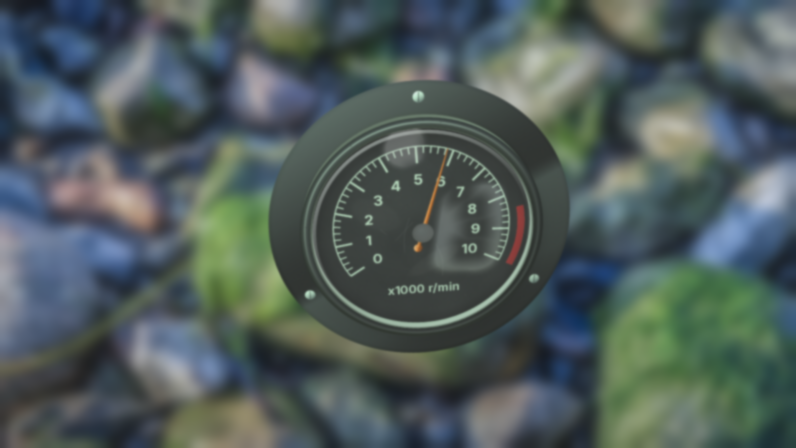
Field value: 5800 rpm
